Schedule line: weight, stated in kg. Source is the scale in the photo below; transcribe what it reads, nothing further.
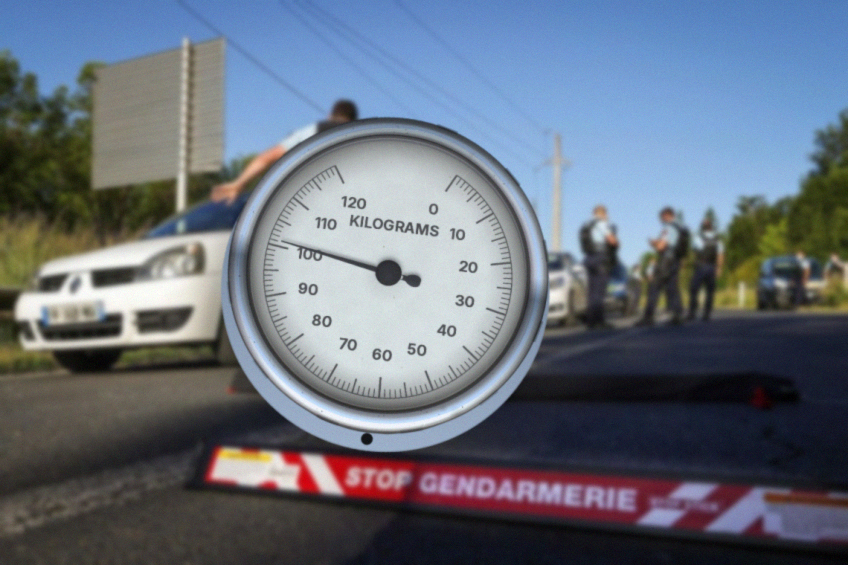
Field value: 101 kg
